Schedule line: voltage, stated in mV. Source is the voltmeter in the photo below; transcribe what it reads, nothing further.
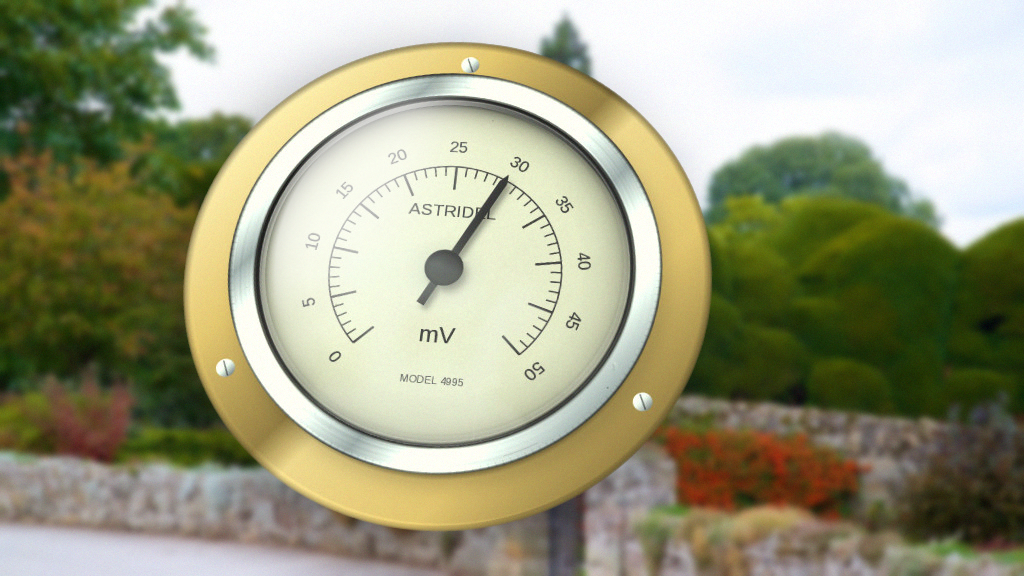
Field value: 30 mV
